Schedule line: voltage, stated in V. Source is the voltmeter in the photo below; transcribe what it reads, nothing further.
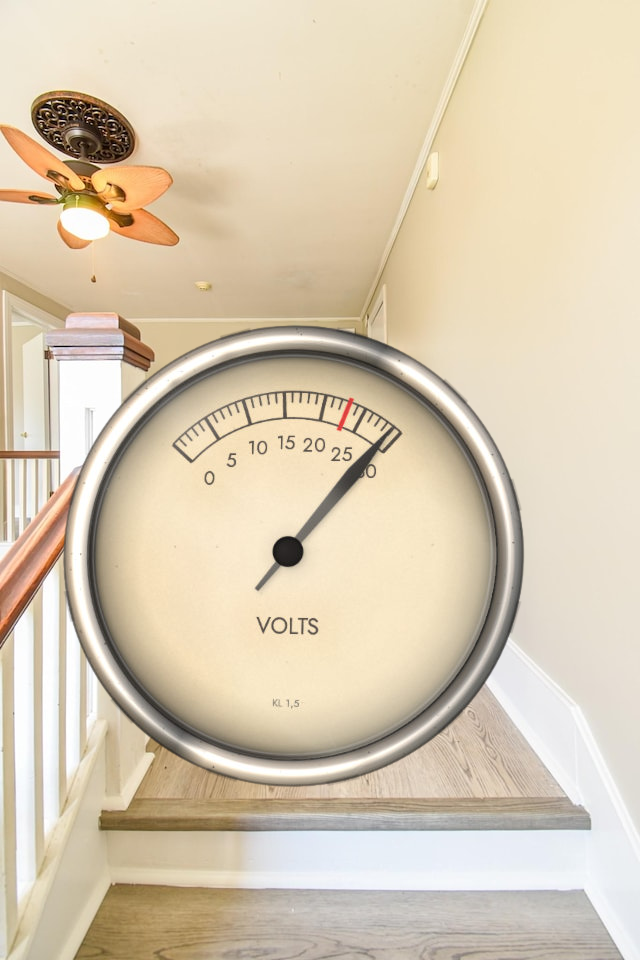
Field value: 29 V
